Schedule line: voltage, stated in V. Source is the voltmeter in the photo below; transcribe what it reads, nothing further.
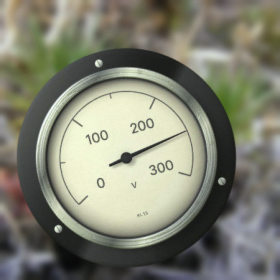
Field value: 250 V
